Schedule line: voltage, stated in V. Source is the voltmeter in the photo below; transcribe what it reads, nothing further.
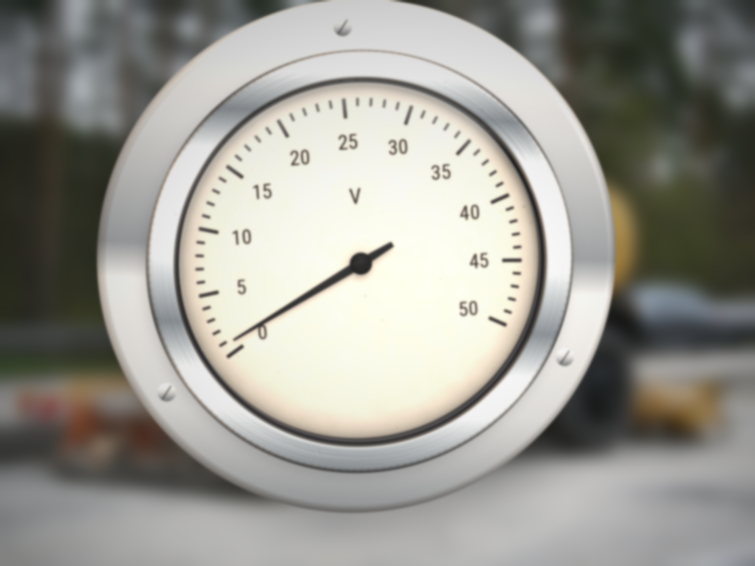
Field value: 1 V
